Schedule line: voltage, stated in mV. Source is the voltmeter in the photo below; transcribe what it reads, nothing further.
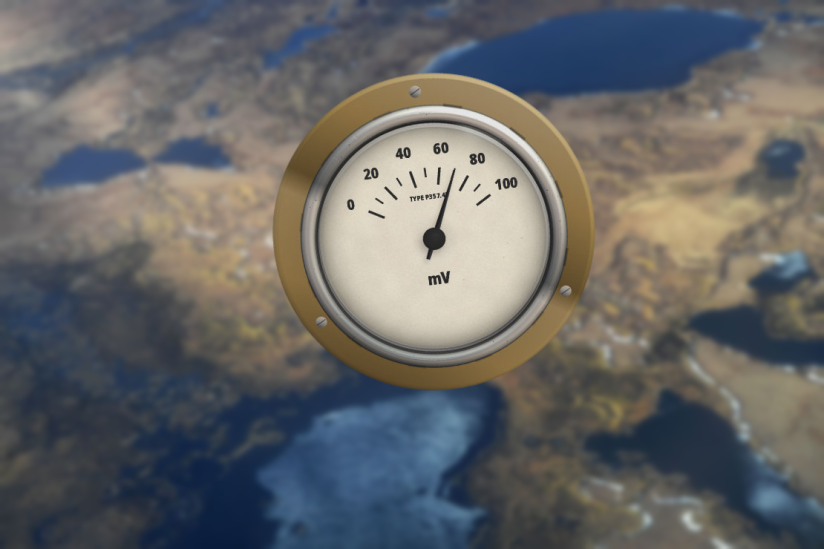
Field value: 70 mV
